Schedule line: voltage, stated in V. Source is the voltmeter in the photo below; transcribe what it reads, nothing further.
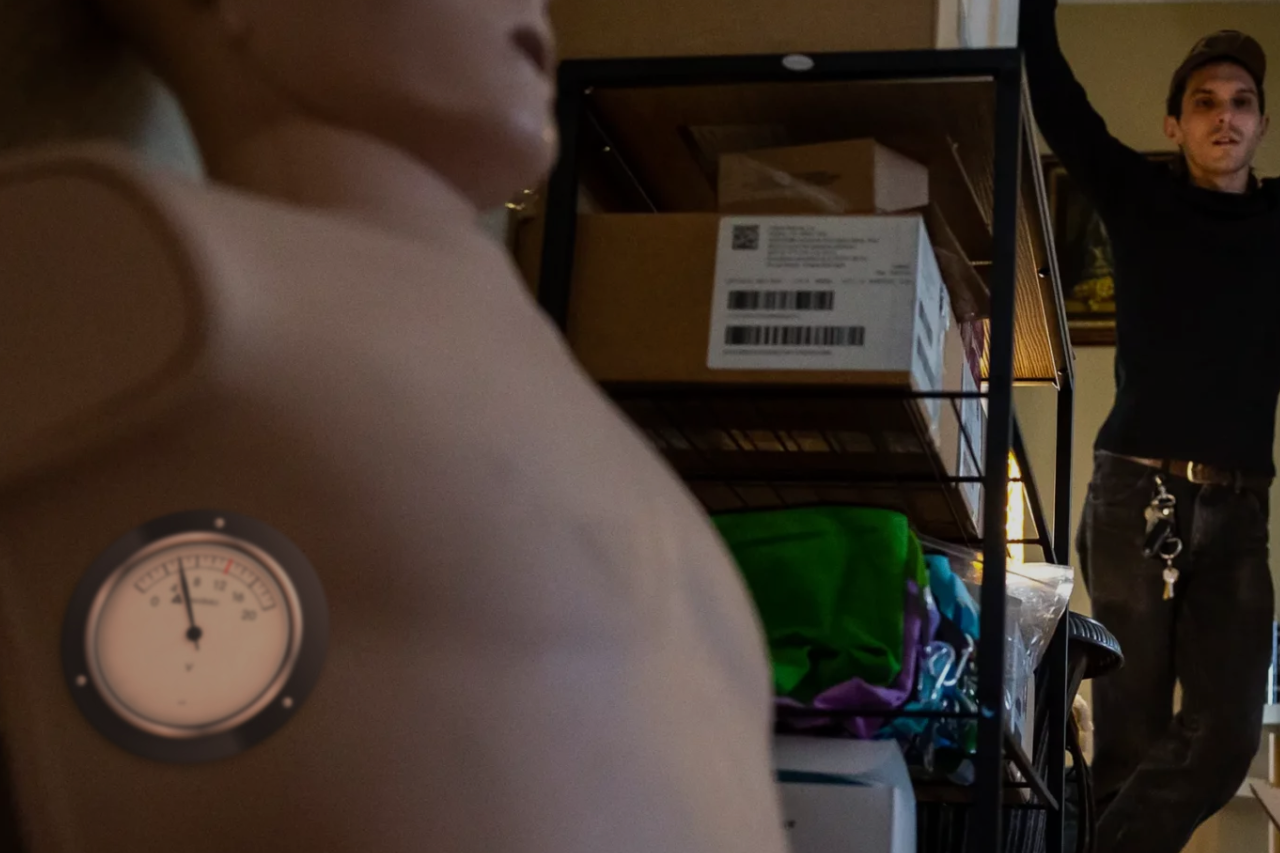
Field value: 6 V
